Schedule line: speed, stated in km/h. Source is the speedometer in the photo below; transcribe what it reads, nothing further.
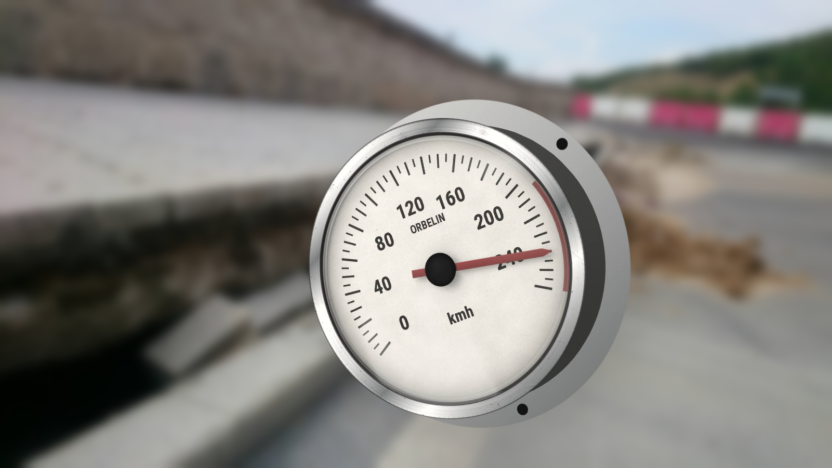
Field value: 240 km/h
